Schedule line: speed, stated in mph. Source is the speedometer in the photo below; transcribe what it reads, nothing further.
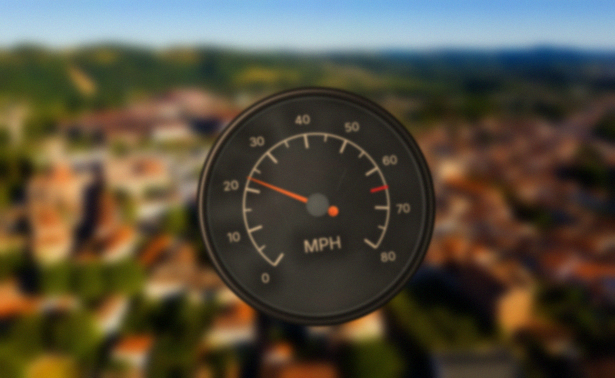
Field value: 22.5 mph
